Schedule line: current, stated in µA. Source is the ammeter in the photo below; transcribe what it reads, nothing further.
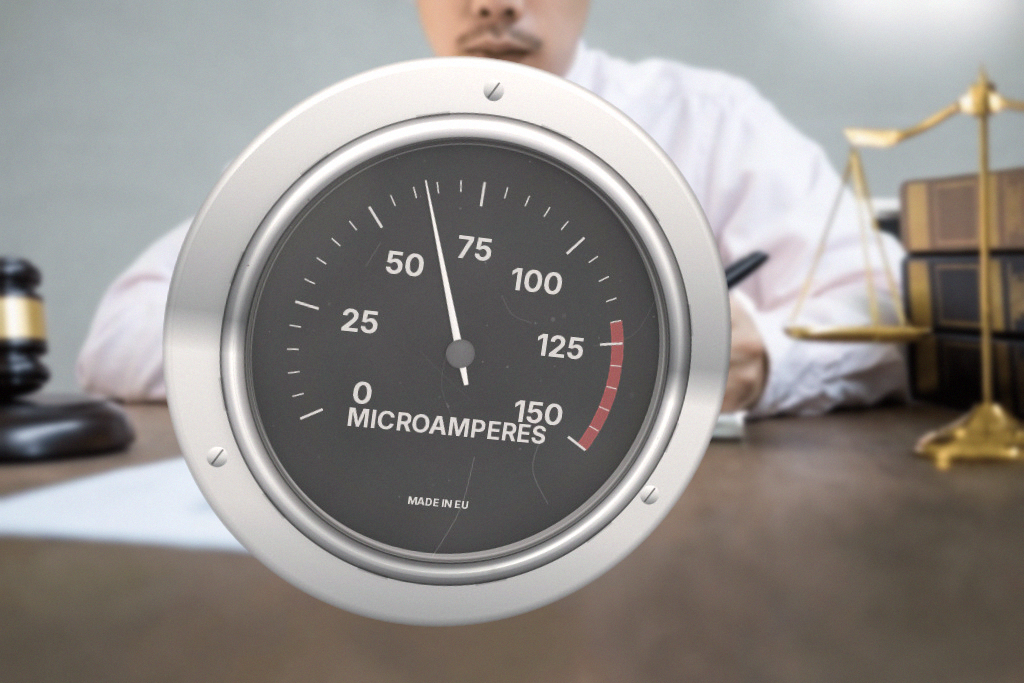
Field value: 62.5 µA
